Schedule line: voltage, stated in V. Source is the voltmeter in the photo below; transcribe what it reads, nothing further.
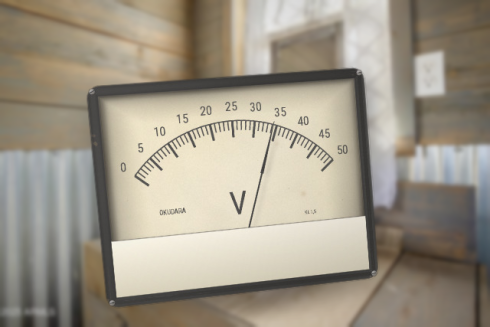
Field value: 34 V
